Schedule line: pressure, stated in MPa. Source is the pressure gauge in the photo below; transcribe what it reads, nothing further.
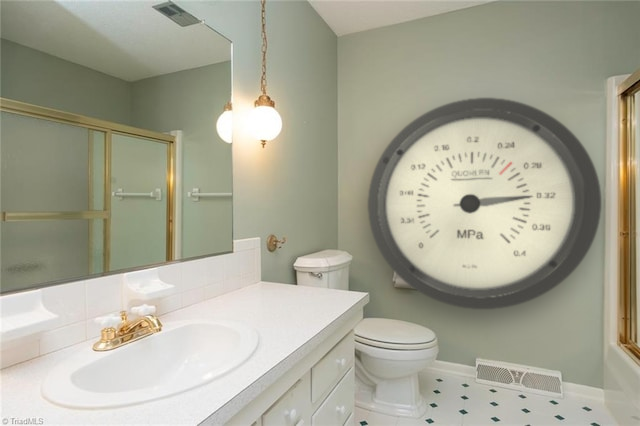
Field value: 0.32 MPa
